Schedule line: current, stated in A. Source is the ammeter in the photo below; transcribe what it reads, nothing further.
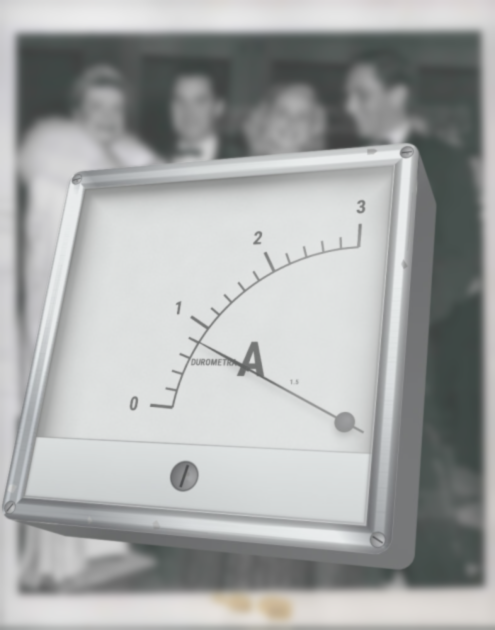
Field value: 0.8 A
